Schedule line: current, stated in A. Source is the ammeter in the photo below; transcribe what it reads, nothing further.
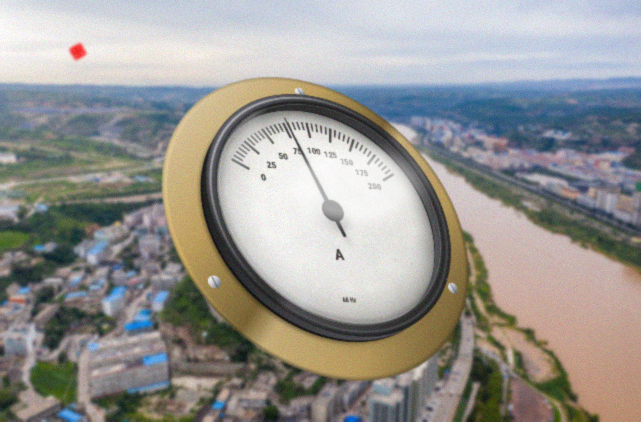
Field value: 75 A
